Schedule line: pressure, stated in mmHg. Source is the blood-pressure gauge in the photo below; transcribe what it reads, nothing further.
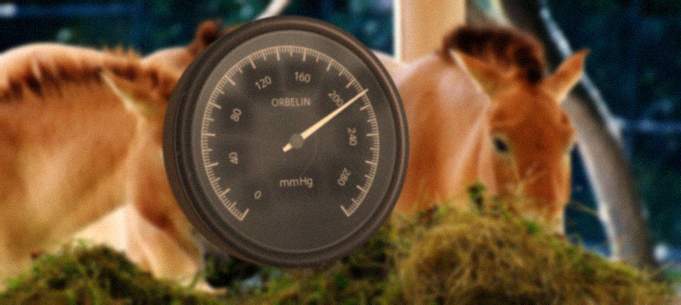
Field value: 210 mmHg
